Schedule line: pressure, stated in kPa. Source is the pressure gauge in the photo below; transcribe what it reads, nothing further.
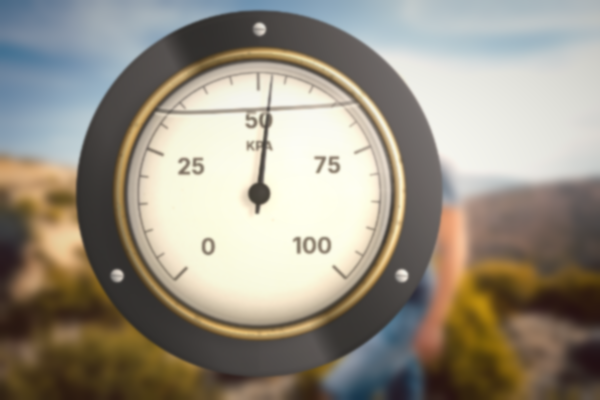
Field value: 52.5 kPa
